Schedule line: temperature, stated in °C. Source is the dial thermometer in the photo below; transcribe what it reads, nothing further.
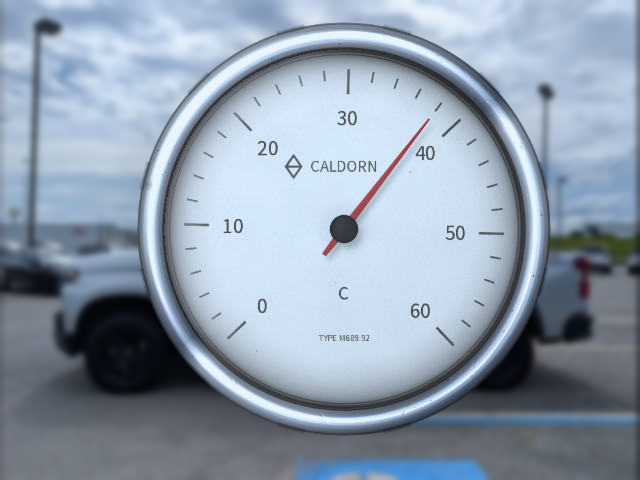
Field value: 38 °C
